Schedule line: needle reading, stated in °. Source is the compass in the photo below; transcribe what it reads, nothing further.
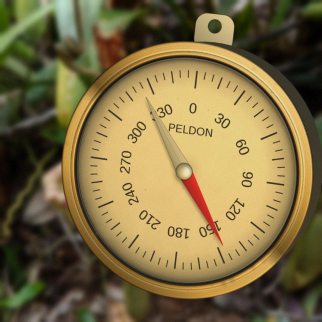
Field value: 145 °
